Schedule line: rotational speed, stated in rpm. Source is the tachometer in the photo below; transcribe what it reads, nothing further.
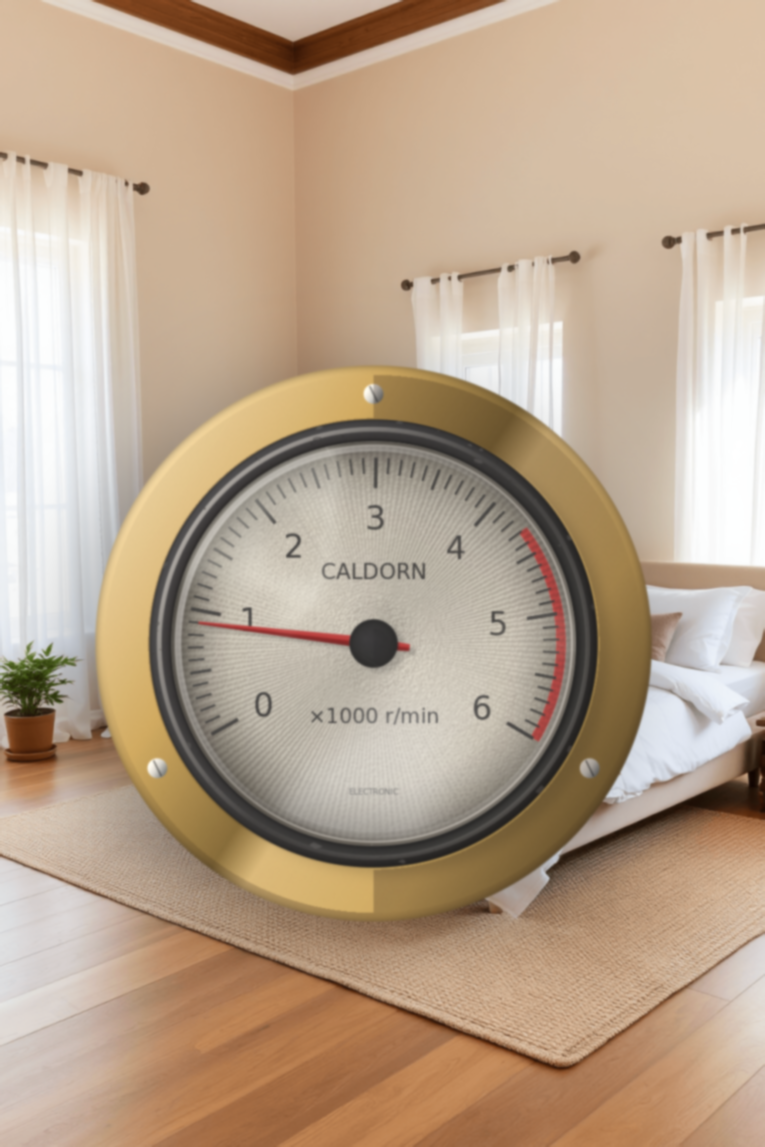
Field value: 900 rpm
